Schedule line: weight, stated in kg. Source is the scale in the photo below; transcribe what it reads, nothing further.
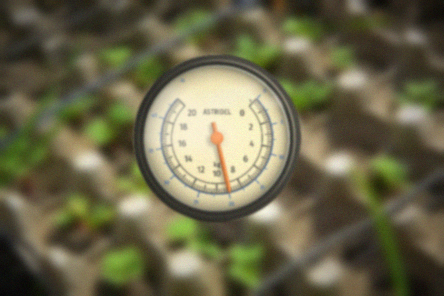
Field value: 9 kg
